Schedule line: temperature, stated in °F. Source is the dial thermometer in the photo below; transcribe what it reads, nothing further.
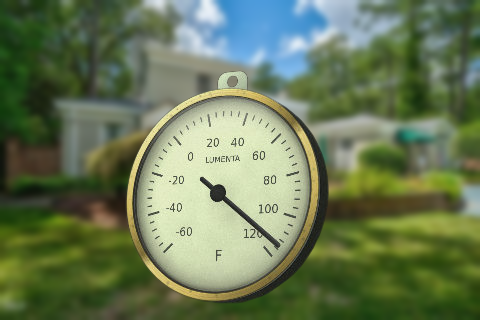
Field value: 114 °F
